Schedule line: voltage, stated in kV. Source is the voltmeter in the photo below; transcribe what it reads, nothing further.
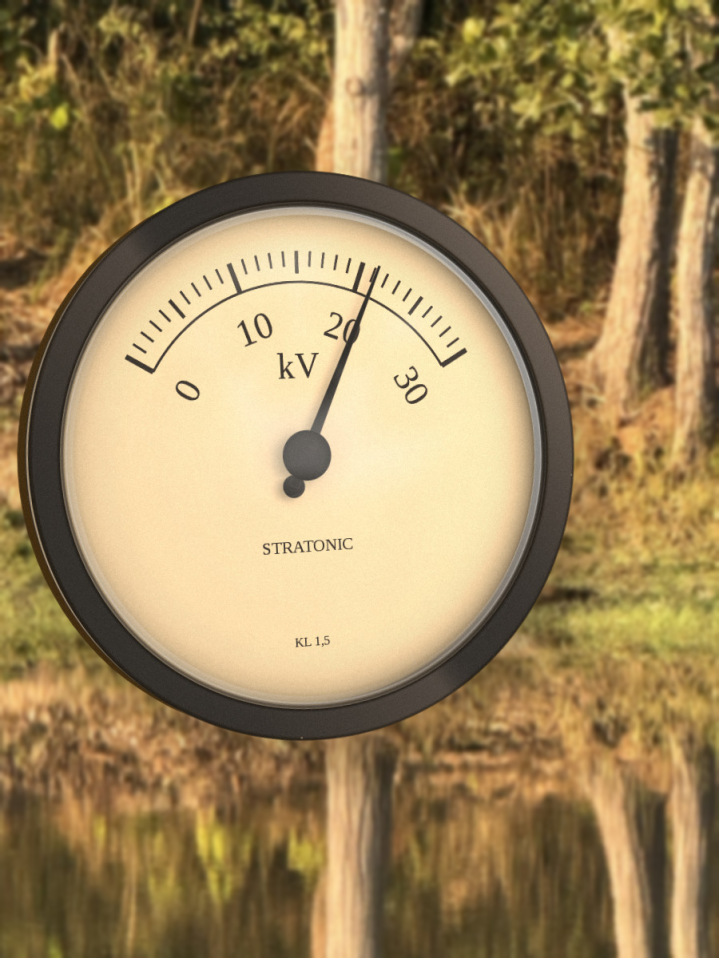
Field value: 21 kV
